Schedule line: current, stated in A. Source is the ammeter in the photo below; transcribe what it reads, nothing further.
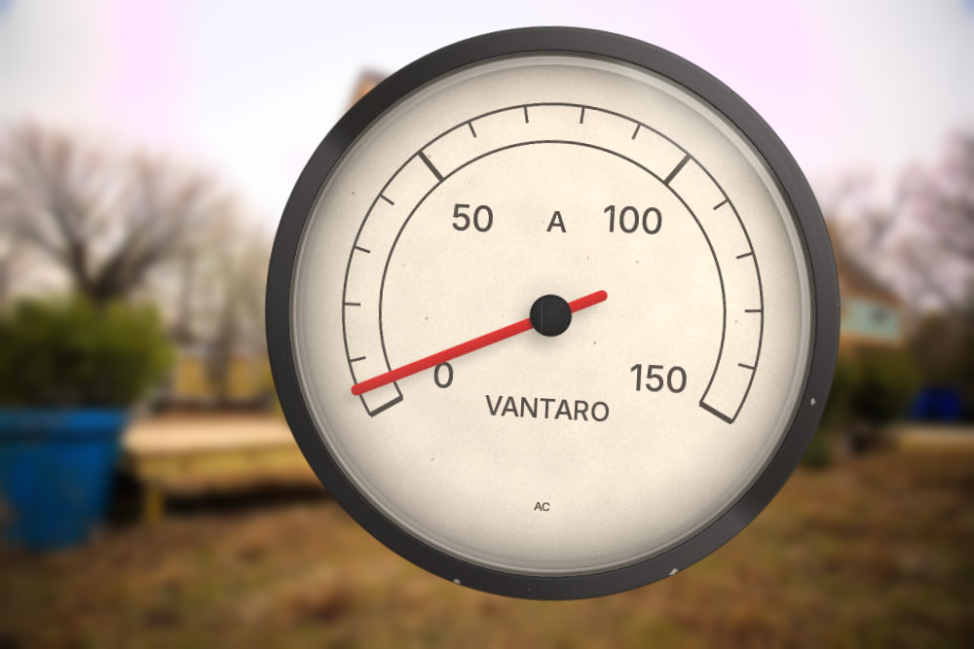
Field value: 5 A
